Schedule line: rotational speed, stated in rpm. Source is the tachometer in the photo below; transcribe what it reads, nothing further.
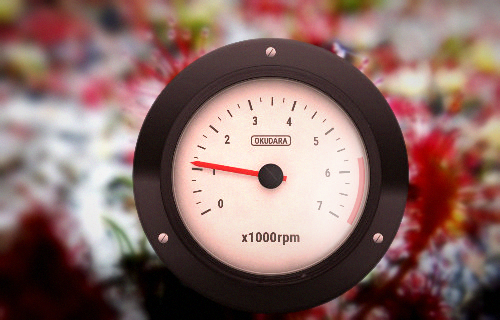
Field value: 1125 rpm
